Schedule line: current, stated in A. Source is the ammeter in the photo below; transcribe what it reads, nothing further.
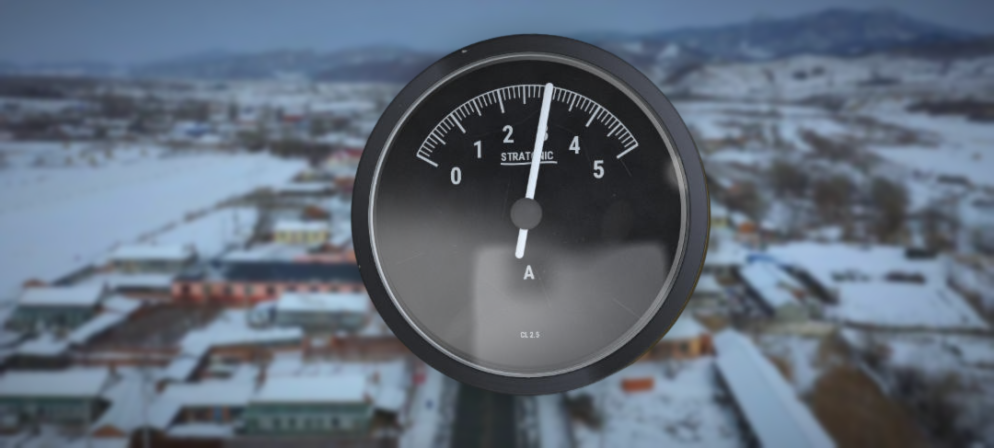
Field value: 3 A
